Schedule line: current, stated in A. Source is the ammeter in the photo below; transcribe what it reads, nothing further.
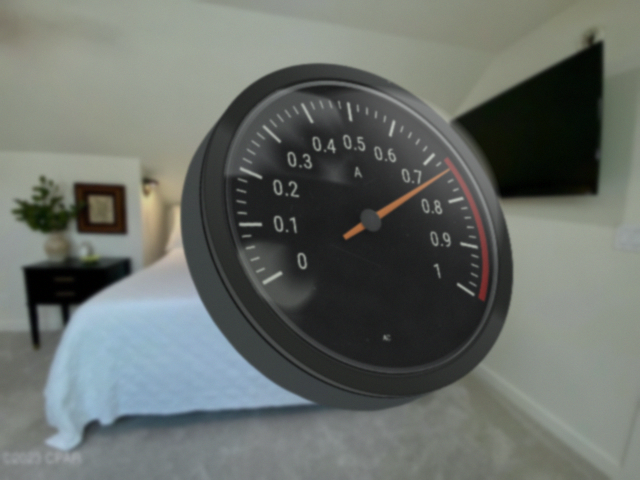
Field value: 0.74 A
